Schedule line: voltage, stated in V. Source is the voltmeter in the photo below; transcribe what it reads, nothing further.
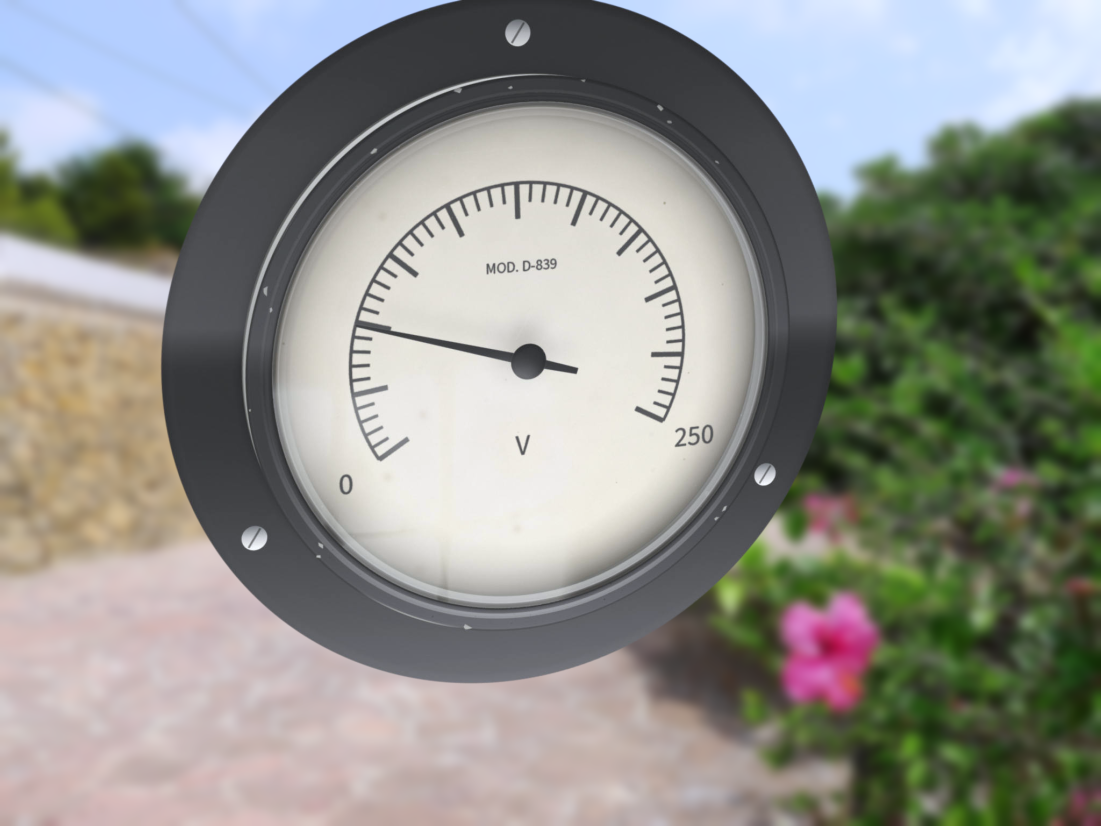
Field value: 50 V
